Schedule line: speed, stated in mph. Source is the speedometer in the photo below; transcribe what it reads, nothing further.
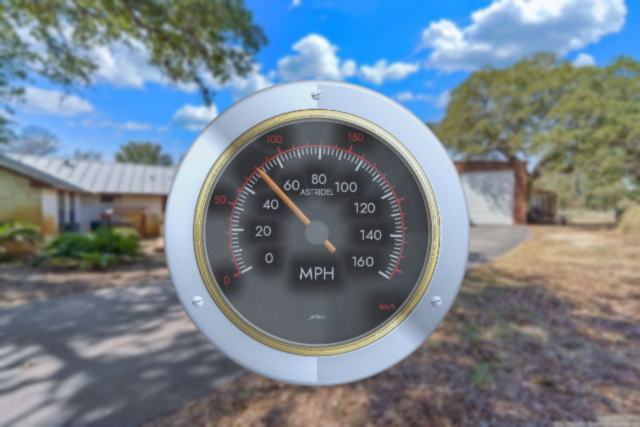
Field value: 50 mph
